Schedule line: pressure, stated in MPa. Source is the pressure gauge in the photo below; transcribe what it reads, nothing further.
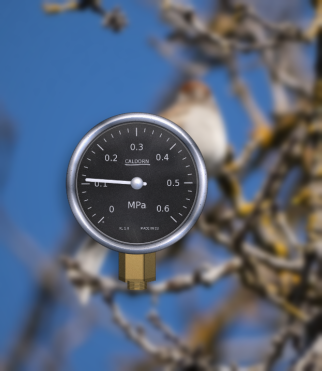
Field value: 0.11 MPa
